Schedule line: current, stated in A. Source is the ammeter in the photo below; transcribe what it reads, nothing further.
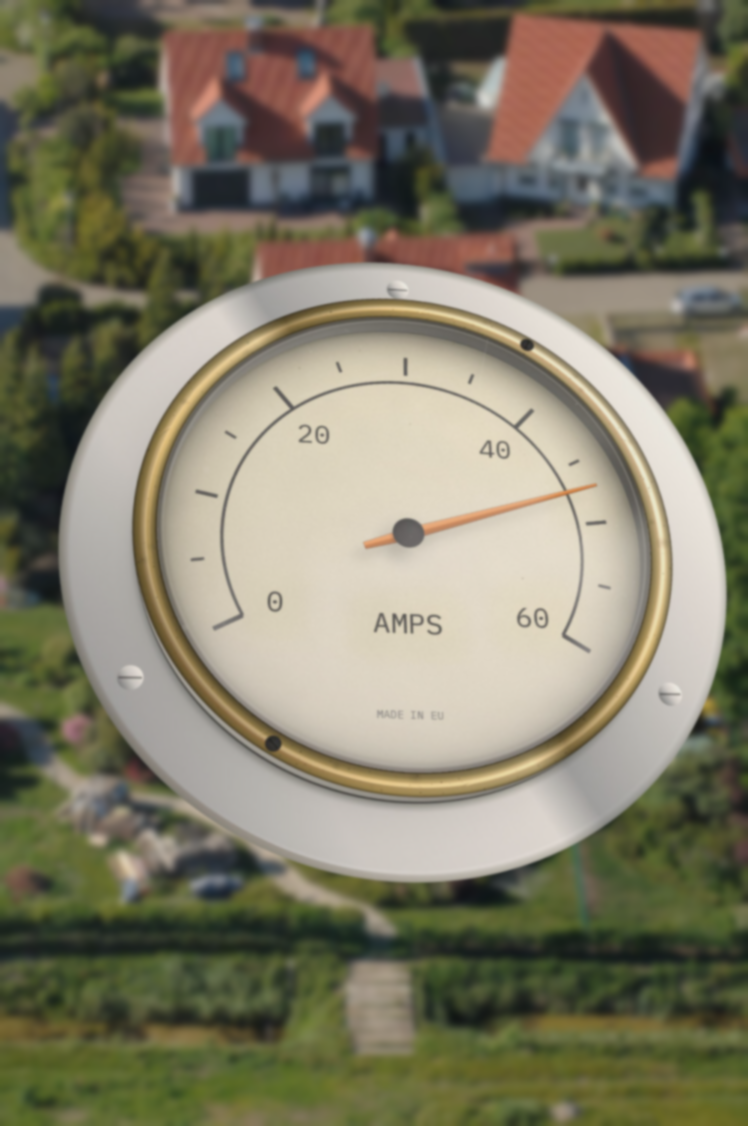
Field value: 47.5 A
